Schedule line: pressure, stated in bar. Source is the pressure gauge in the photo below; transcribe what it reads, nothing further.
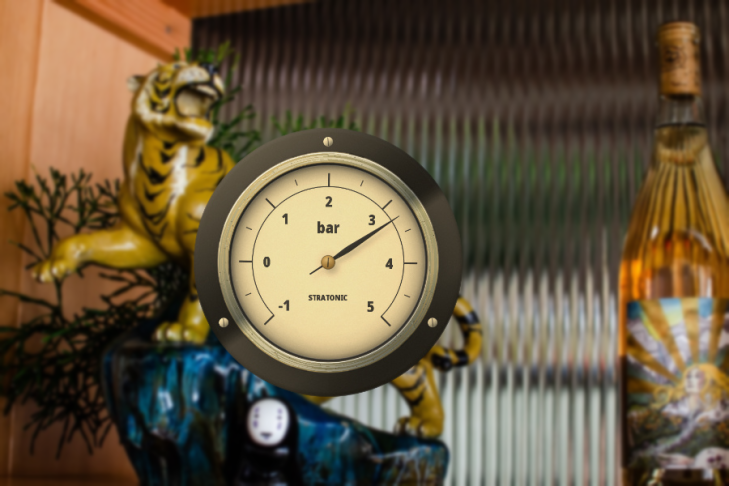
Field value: 3.25 bar
